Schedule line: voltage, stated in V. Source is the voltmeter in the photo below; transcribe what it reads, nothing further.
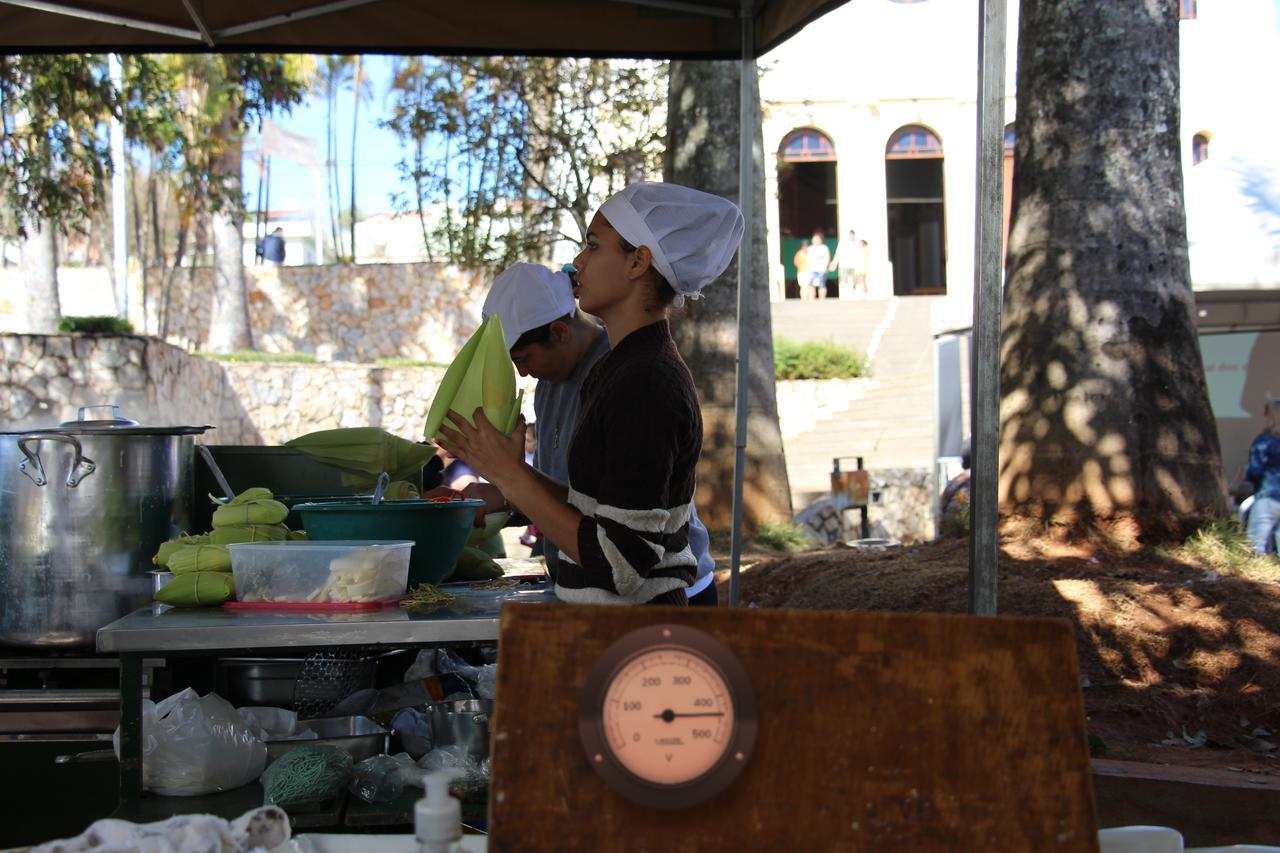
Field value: 440 V
